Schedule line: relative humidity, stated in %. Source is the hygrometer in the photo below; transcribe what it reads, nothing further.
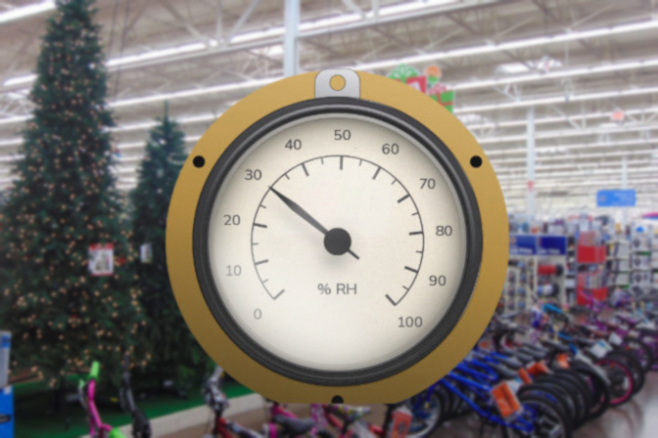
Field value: 30 %
